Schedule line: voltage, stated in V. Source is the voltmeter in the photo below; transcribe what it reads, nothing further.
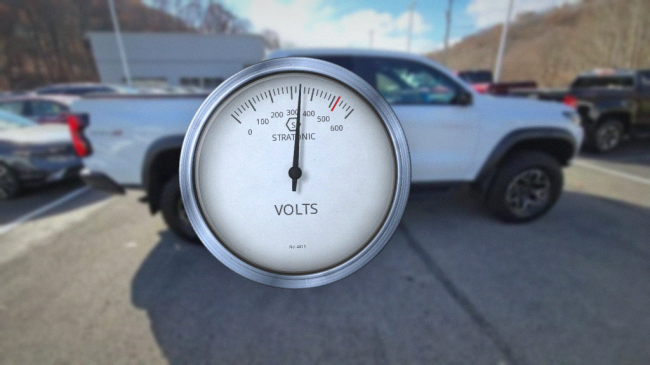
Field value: 340 V
